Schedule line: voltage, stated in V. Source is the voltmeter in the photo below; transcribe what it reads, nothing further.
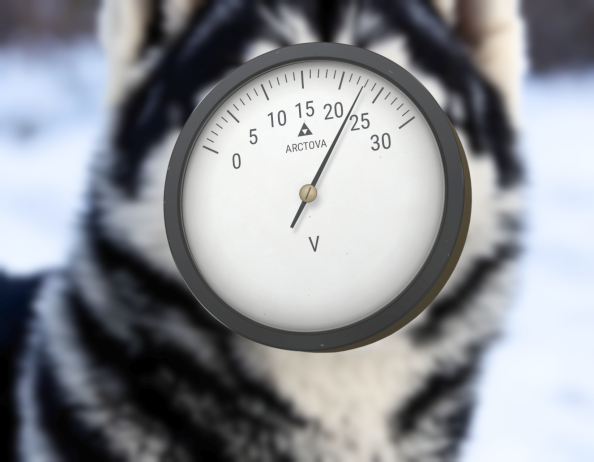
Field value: 23 V
